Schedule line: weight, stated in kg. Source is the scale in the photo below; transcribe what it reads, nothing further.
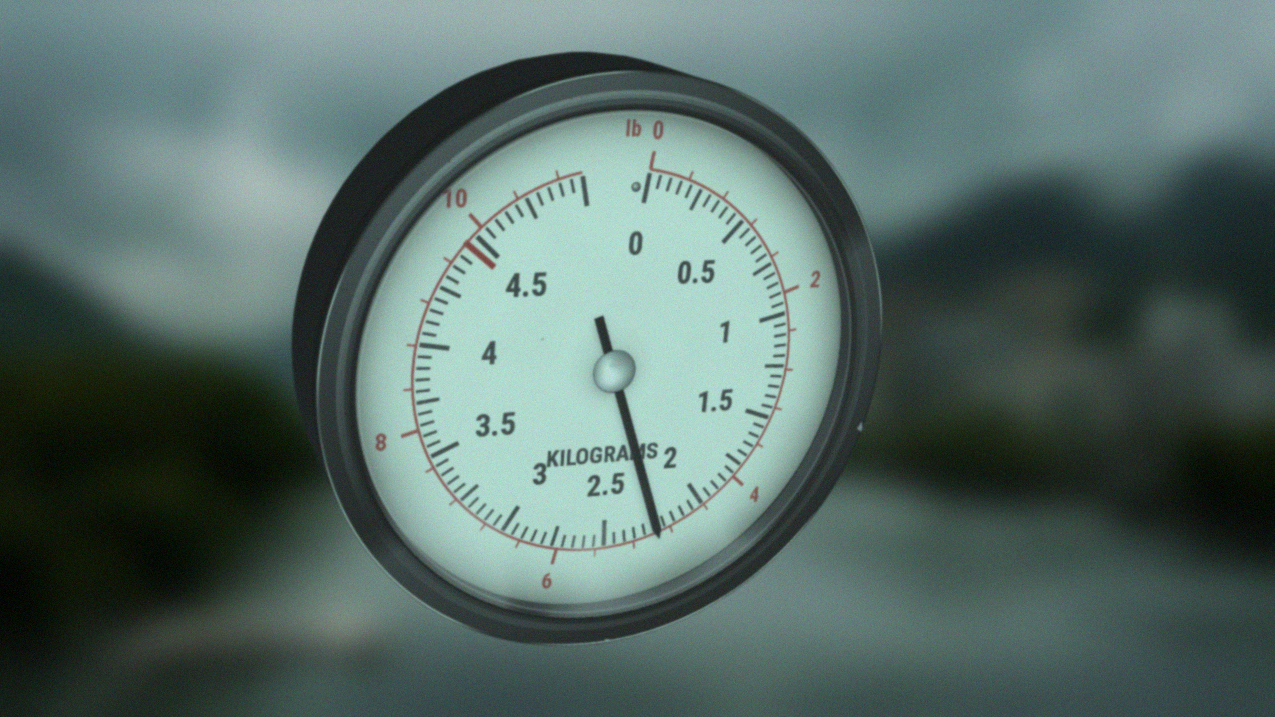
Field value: 2.25 kg
